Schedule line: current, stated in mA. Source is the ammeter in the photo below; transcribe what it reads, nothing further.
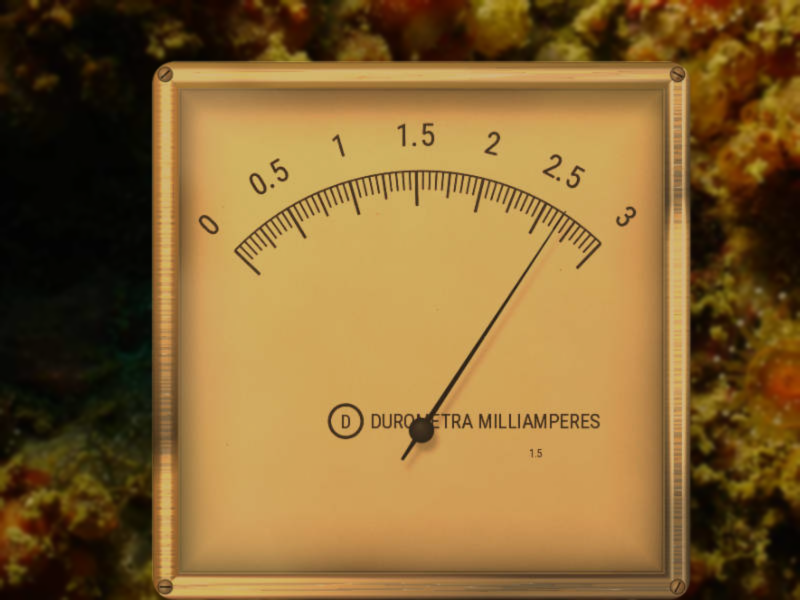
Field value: 2.65 mA
